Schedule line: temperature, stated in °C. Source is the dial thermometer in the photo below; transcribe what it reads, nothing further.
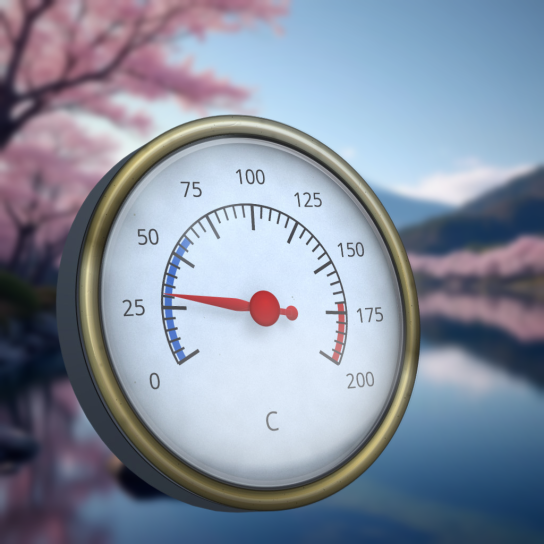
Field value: 30 °C
